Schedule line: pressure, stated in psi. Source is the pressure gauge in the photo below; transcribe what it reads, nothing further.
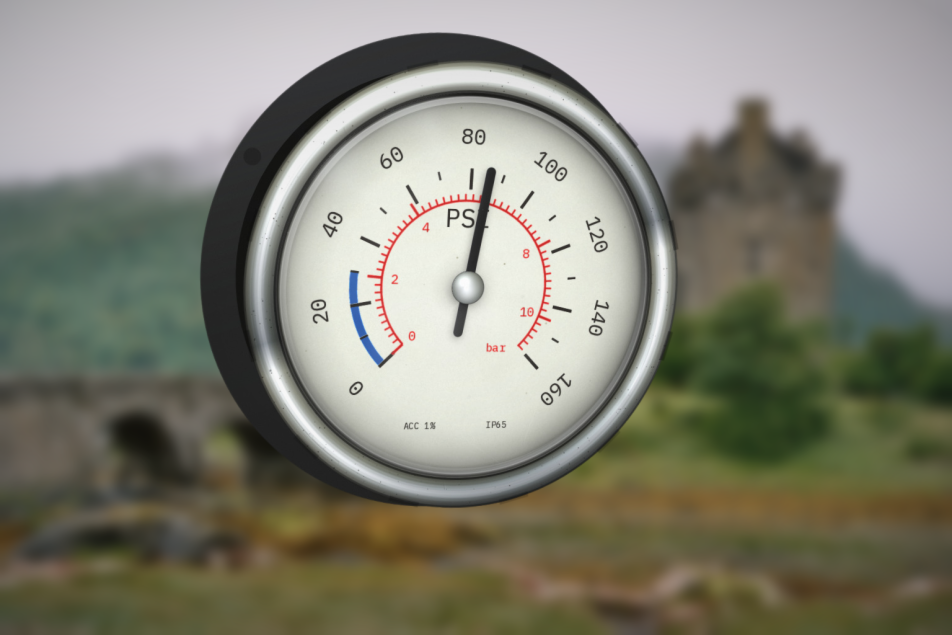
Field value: 85 psi
